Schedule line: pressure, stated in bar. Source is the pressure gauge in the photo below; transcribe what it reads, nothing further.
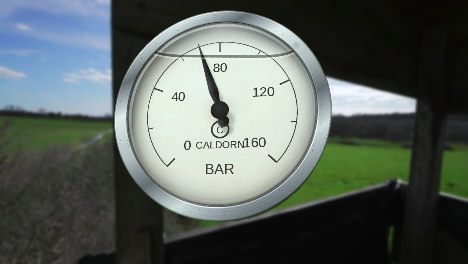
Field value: 70 bar
